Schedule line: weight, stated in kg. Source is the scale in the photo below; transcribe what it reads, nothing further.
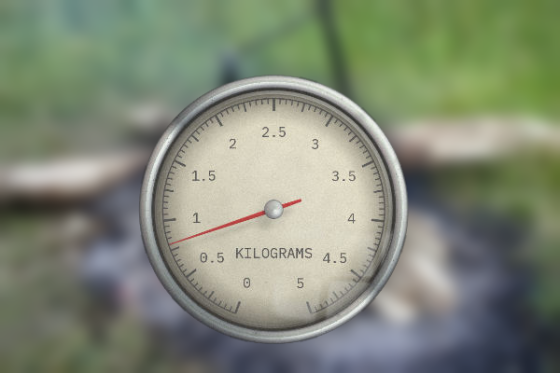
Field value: 0.8 kg
